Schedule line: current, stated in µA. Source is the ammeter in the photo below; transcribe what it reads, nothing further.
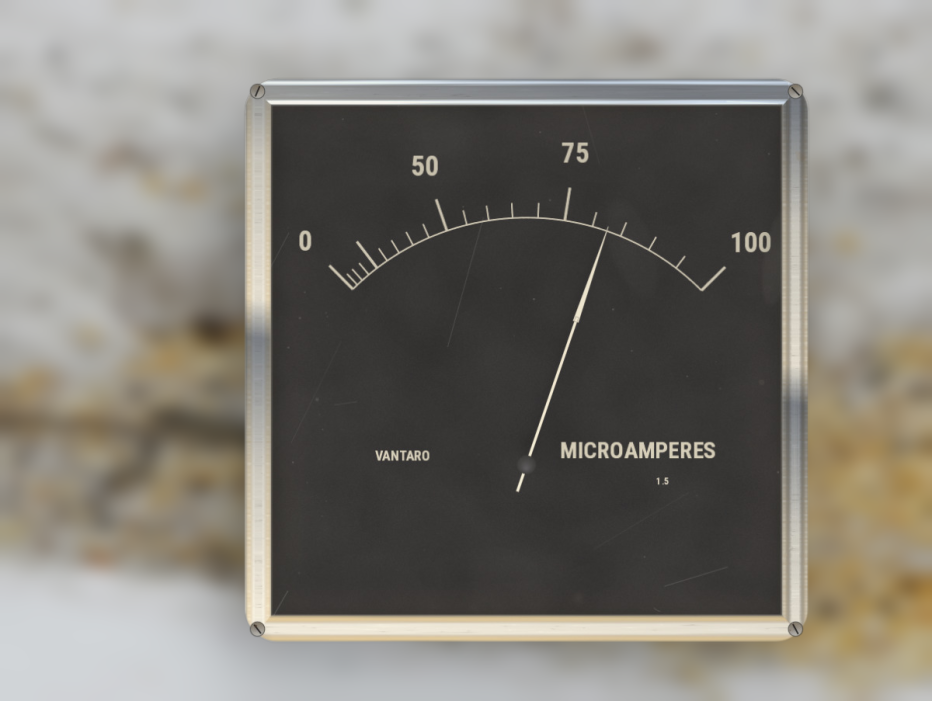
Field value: 82.5 µA
